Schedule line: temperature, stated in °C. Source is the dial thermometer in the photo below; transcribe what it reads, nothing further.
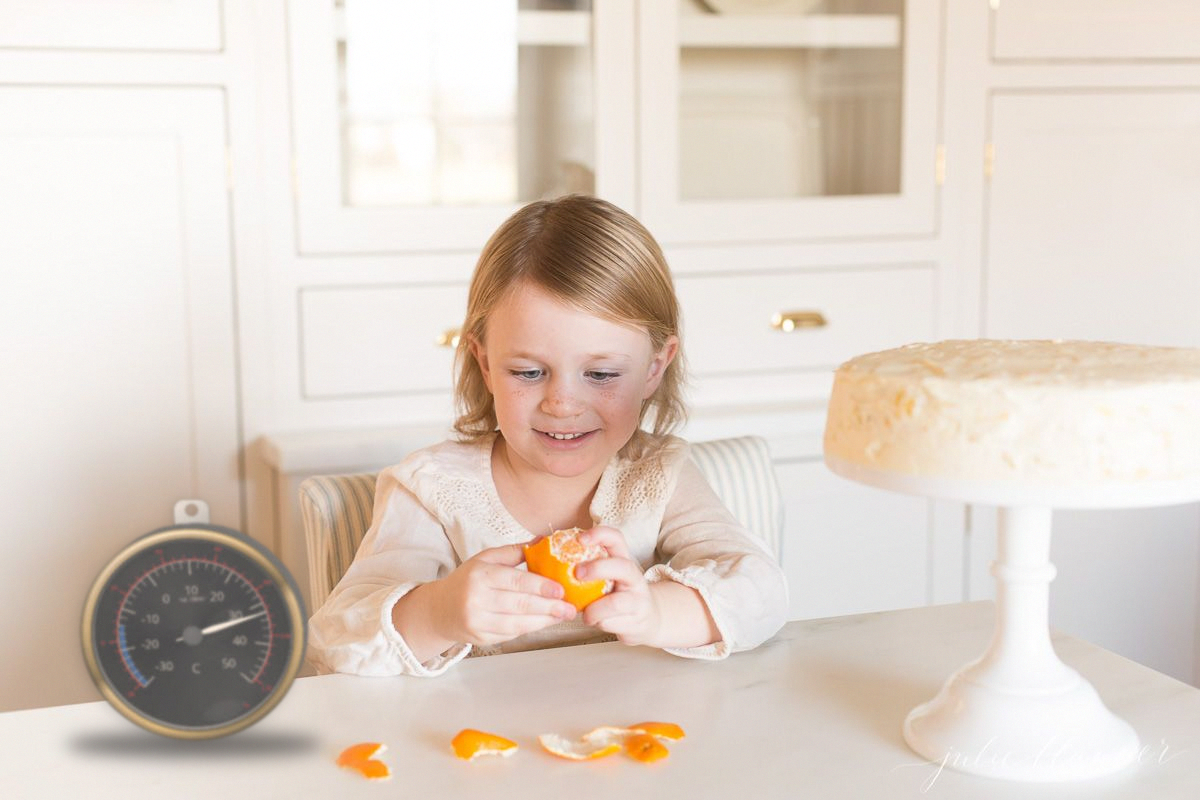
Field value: 32 °C
